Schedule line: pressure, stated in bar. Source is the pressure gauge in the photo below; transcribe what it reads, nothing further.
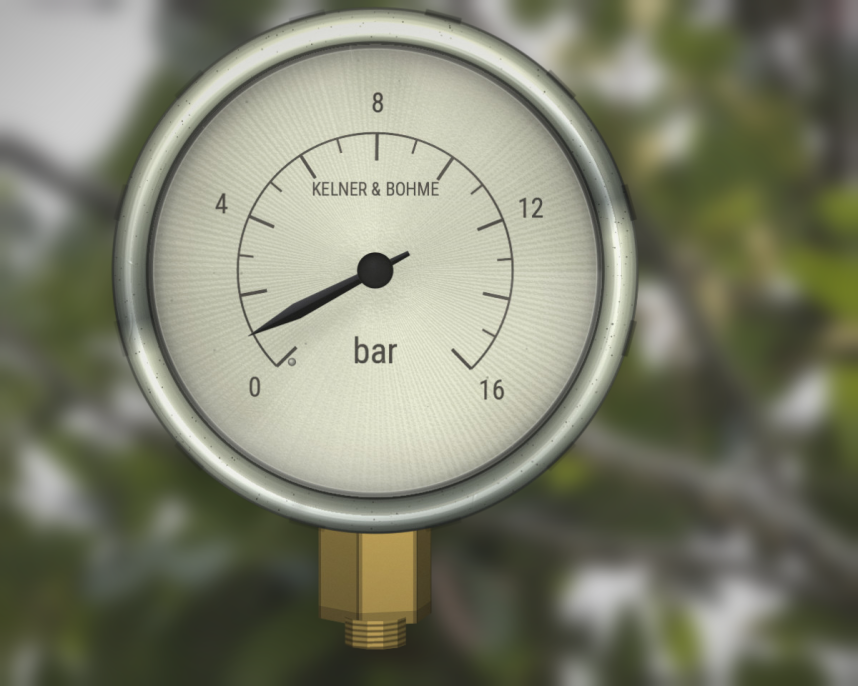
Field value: 1 bar
